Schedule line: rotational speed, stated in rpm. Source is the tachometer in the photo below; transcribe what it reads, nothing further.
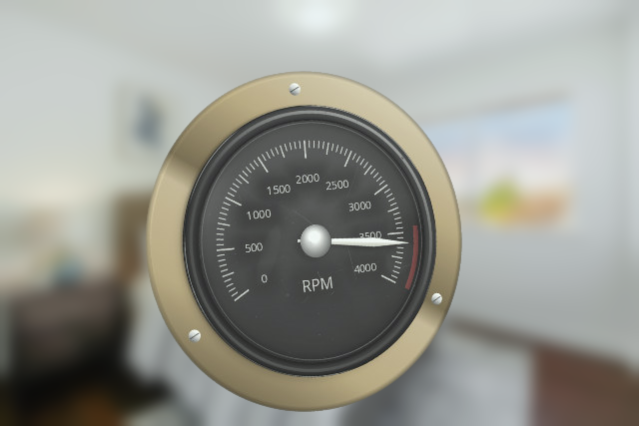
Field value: 3600 rpm
